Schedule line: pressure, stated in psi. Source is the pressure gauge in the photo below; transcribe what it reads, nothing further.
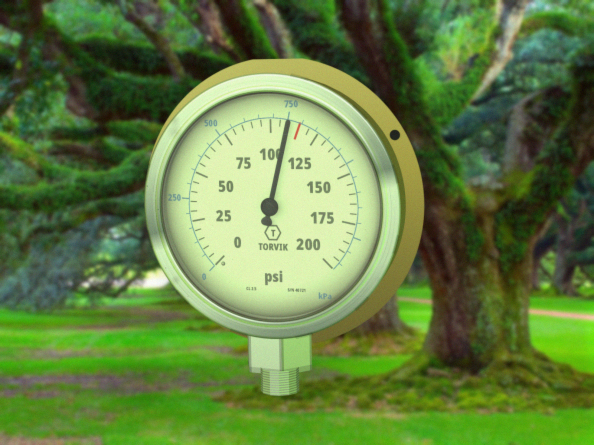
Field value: 110 psi
